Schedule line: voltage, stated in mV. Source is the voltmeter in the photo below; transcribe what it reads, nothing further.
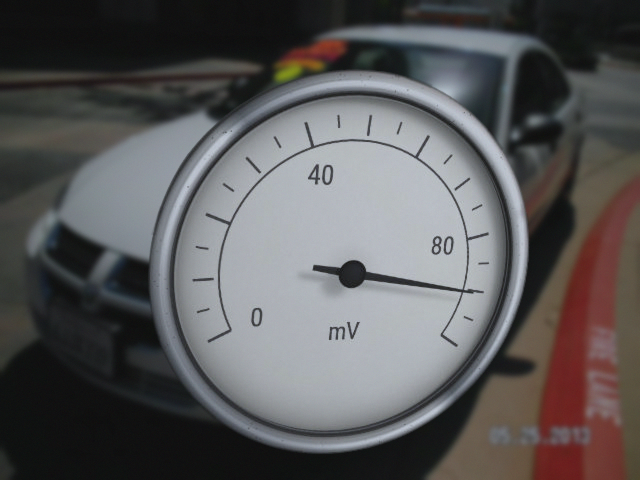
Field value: 90 mV
